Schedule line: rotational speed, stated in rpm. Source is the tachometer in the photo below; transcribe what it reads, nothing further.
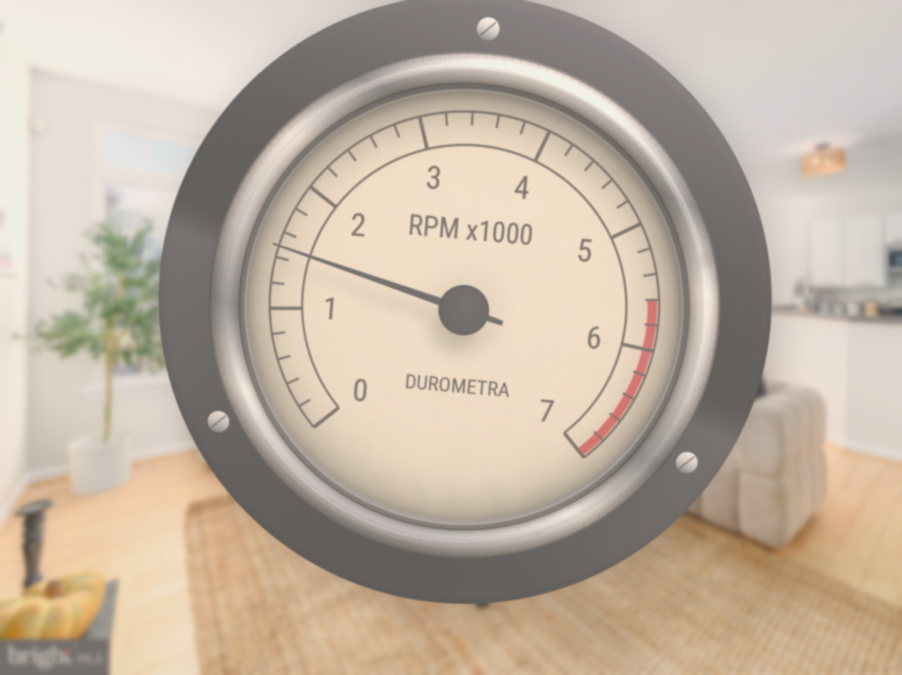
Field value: 1500 rpm
